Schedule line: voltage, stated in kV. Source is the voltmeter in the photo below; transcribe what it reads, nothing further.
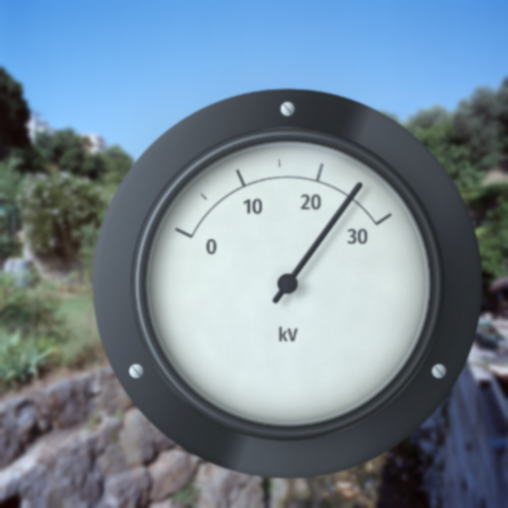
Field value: 25 kV
